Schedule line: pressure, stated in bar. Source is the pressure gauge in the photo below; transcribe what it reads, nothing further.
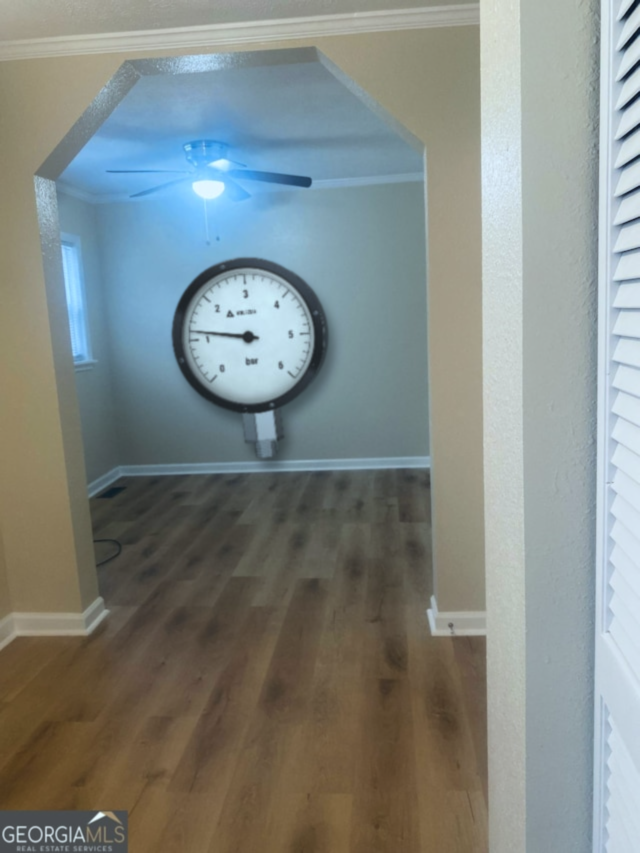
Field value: 1.2 bar
